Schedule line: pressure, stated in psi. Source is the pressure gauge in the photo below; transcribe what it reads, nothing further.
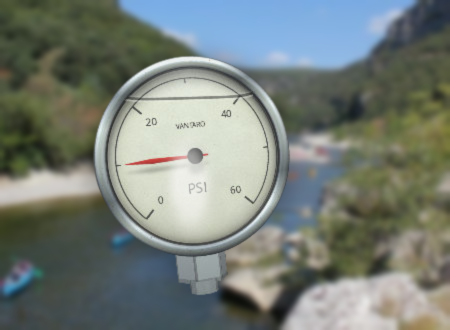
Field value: 10 psi
